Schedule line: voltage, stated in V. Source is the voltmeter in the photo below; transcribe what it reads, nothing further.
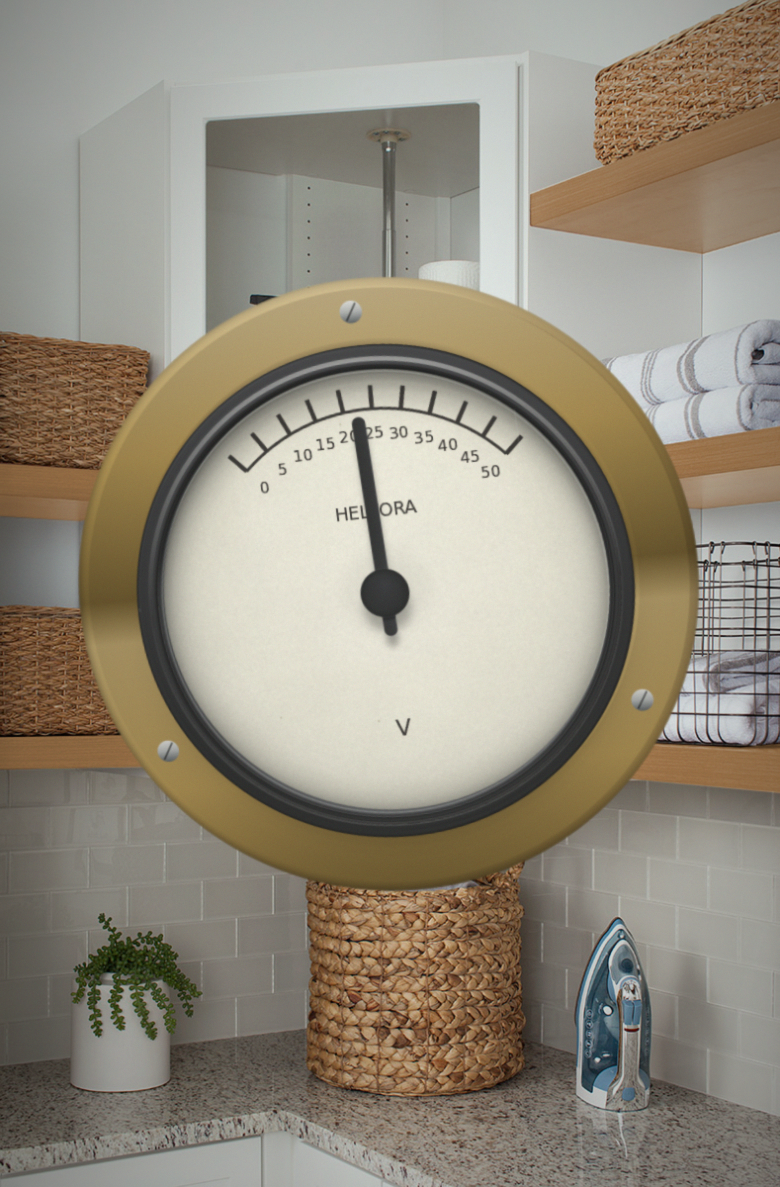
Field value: 22.5 V
